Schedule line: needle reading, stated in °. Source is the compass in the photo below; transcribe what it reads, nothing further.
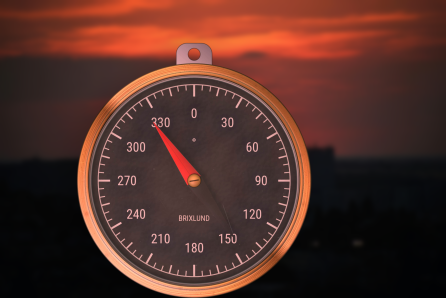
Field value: 325 °
